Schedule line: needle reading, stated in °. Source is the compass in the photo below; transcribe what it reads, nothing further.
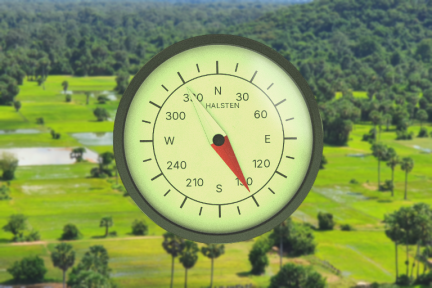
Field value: 150 °
